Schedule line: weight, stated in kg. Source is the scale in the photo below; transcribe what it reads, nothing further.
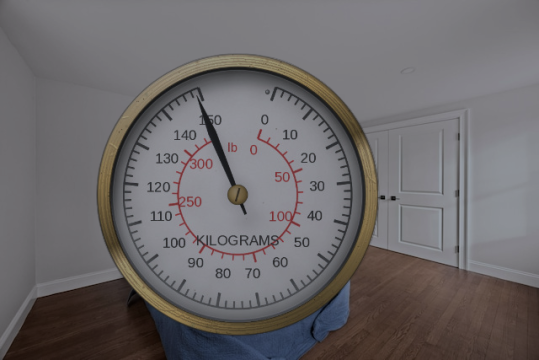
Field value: 149 kg
